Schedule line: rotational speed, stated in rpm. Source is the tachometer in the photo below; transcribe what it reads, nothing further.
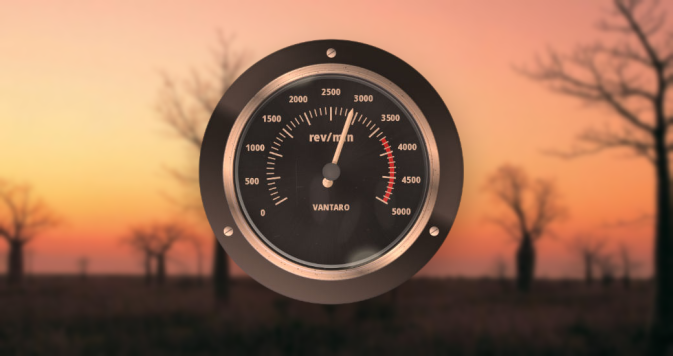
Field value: 2900 rpm
